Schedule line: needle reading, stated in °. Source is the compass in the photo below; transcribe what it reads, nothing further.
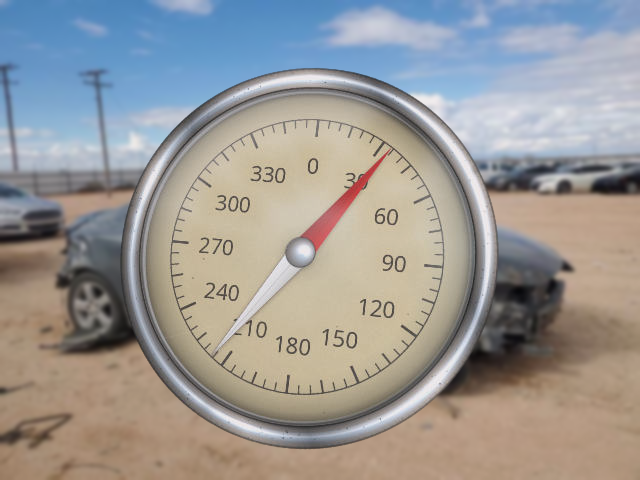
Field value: 35 °
